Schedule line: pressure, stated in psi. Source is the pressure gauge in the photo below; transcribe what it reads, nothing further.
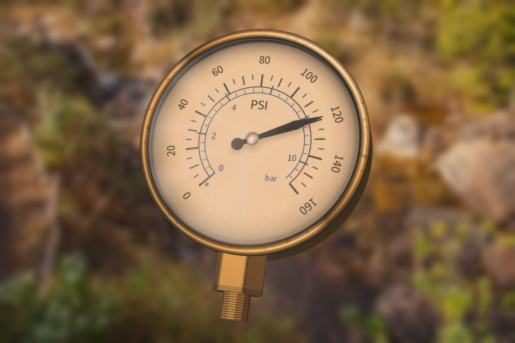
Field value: 120 psi
